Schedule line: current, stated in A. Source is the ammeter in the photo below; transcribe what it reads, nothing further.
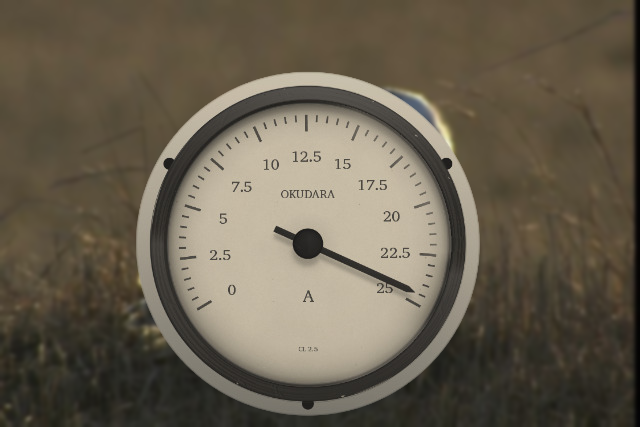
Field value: 24.5 A
